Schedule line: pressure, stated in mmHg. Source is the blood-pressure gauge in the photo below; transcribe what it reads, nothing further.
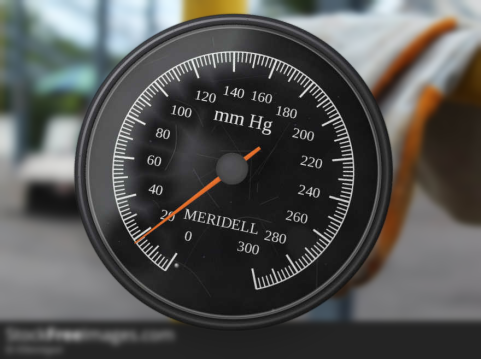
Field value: 18 mmHg
